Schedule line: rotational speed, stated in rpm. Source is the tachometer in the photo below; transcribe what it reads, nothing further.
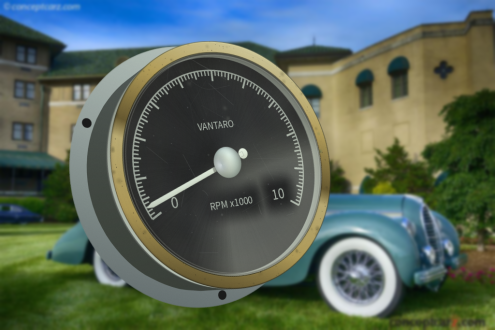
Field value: 300 rpm
